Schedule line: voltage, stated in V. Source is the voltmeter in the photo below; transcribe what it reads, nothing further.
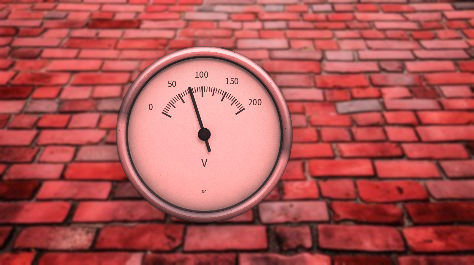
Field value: 75 V
